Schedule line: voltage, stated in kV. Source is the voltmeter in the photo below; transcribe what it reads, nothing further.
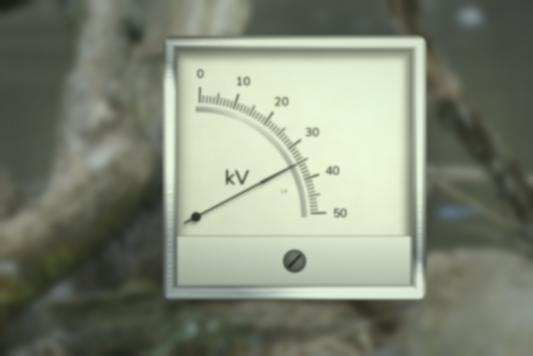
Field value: 35 kV
